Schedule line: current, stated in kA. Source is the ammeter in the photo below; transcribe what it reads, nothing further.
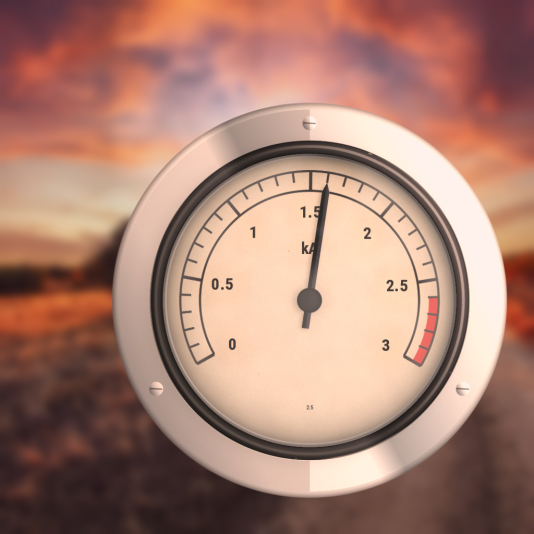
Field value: 1.6 kA
